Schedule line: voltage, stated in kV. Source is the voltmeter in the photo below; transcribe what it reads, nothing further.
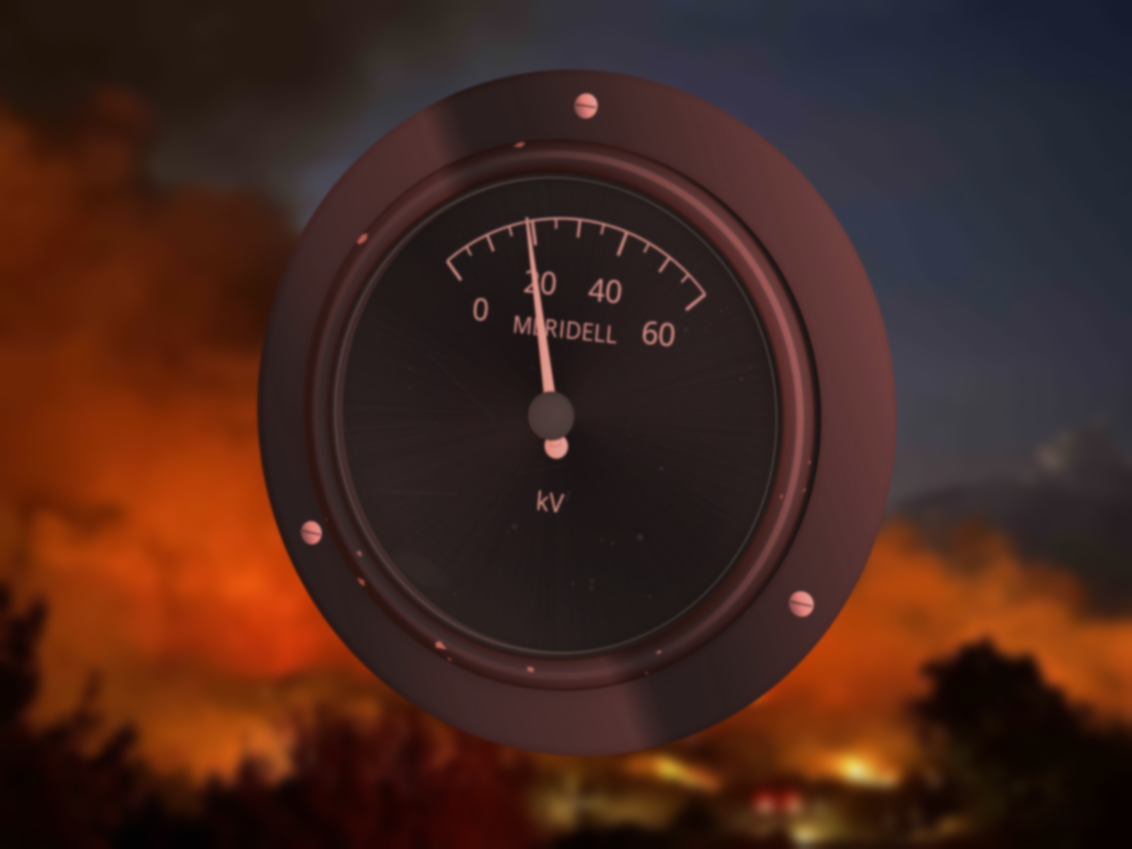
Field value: 20 kV
